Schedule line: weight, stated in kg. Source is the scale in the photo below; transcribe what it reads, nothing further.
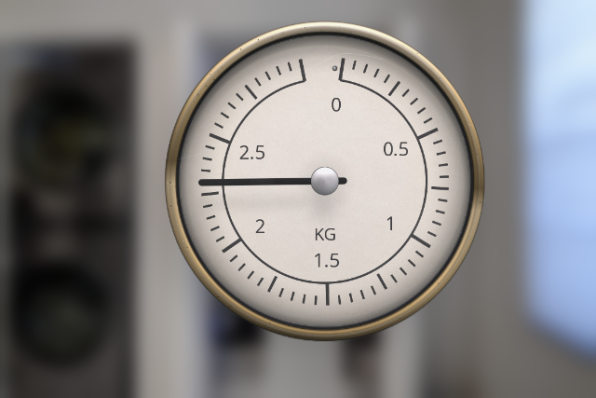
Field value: 2.3 kg
